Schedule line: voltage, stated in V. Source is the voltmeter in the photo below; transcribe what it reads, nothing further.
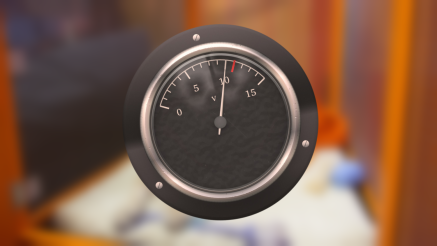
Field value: 10 V
